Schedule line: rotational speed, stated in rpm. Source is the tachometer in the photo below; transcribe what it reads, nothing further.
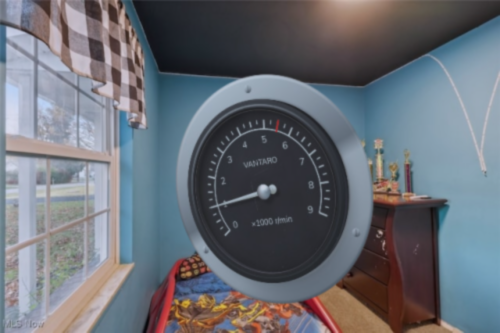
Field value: 1000 rpm
